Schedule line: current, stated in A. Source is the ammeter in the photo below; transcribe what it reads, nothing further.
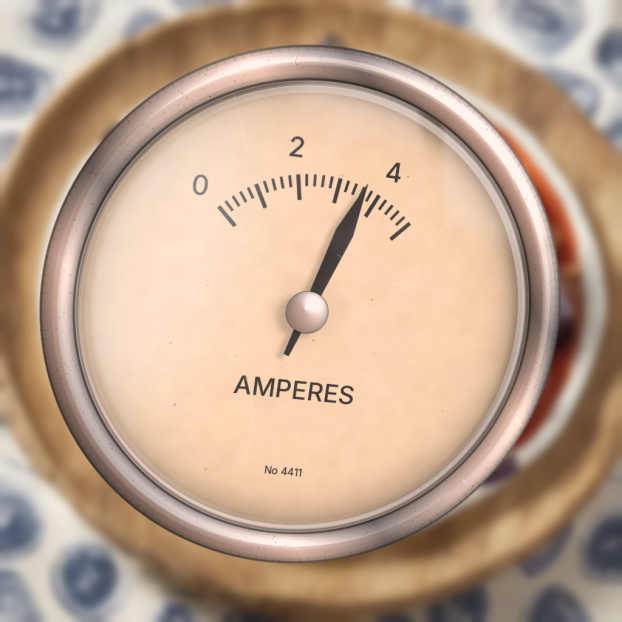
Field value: 3.6 A
